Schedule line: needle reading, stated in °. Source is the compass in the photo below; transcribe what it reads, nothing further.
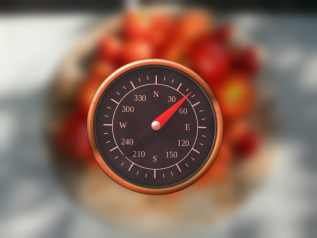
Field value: 45 °
